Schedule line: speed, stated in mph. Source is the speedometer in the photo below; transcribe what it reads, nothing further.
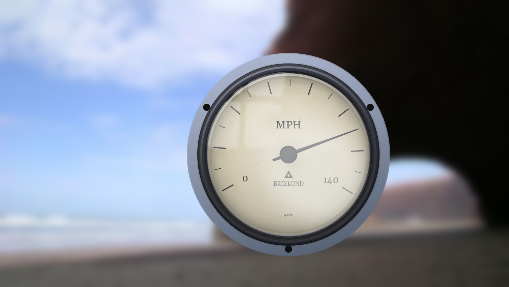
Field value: 110 mph
